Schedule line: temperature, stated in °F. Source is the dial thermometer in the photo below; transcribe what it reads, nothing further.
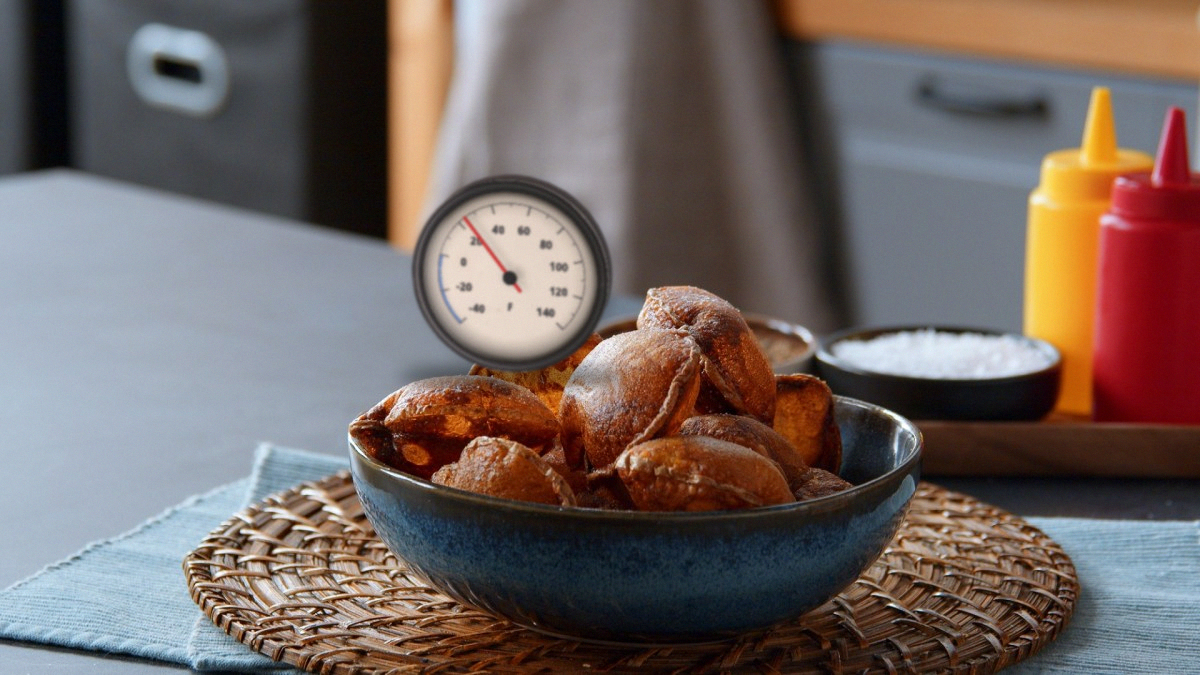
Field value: 25 °F
